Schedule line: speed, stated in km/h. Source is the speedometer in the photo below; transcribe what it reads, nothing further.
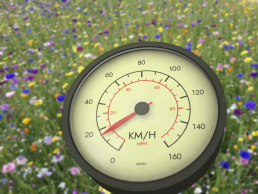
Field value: 15 km/h
